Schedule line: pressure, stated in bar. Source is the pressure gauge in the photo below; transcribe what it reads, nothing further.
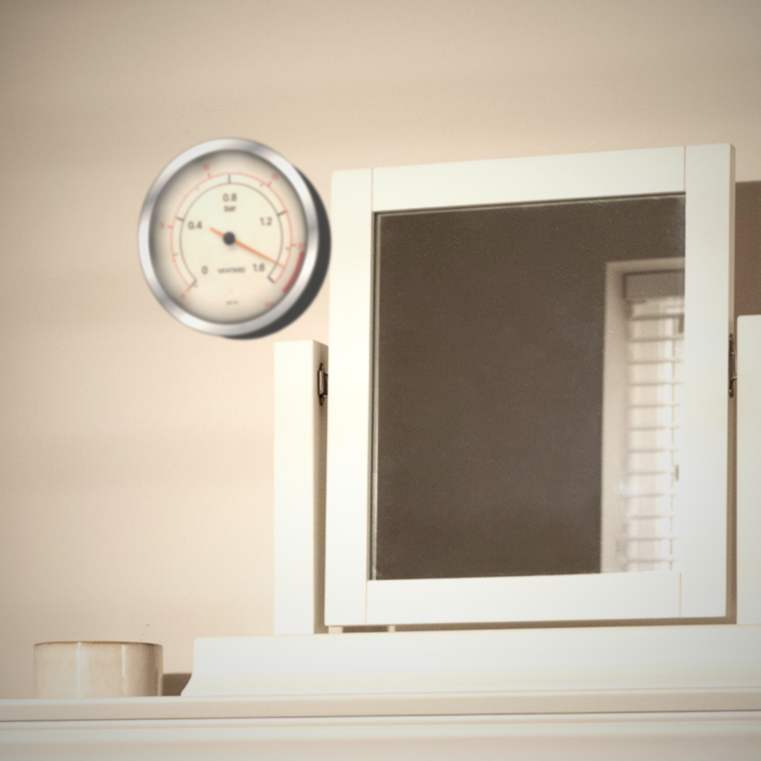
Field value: 1.5 bar
